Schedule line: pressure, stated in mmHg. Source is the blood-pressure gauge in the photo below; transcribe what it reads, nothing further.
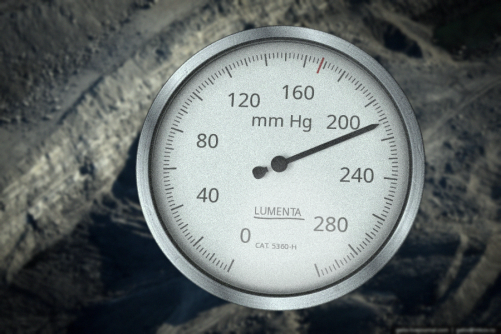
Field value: 212 mmHg
